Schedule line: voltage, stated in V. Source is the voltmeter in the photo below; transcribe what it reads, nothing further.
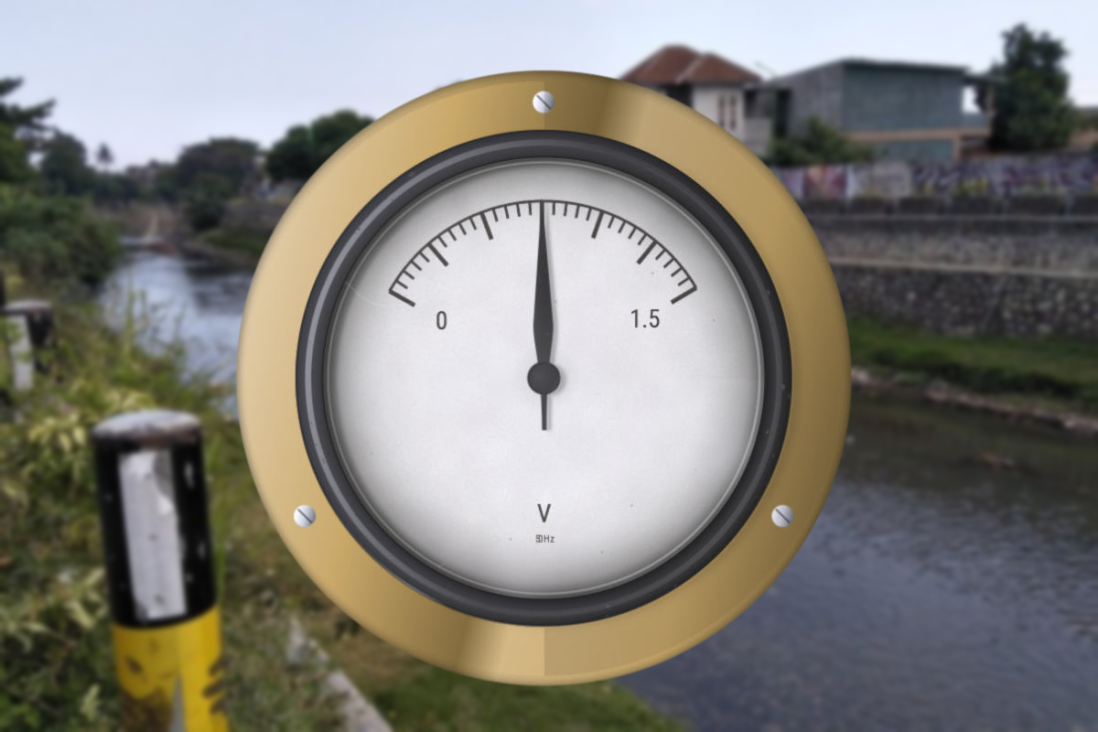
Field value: 0.75 V
